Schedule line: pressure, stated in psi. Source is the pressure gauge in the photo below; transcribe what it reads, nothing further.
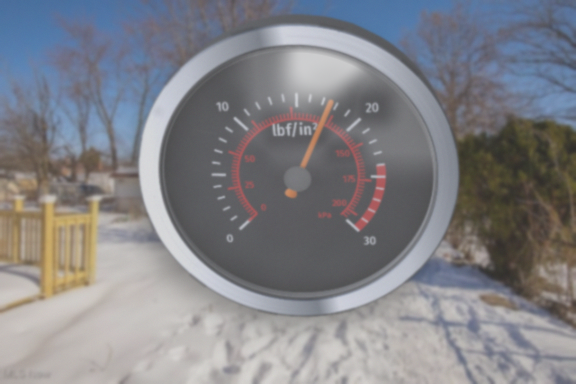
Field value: 17.5 psi
